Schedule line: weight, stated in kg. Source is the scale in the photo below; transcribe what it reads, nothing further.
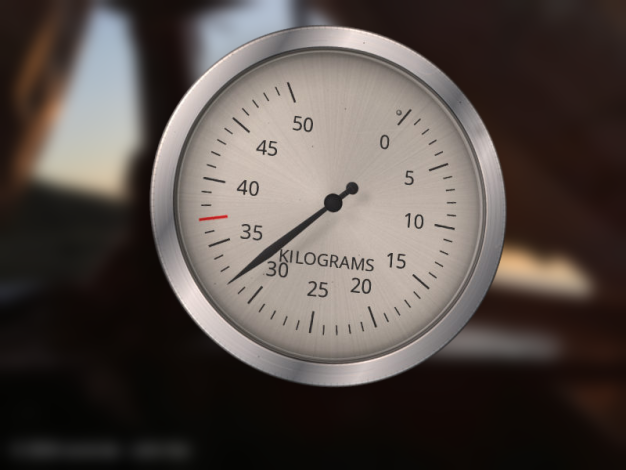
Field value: 32 kg
